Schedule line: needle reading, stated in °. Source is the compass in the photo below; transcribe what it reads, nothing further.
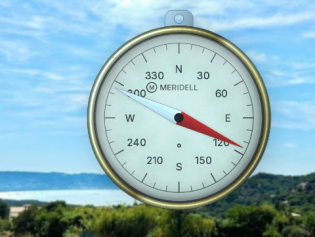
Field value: 115 °
